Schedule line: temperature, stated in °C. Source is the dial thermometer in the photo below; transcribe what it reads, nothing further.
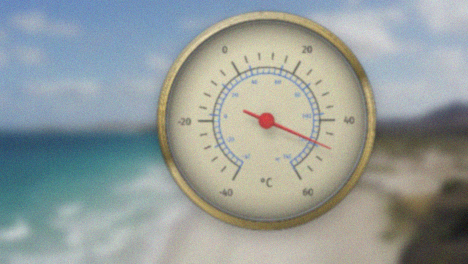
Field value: 48 °C
